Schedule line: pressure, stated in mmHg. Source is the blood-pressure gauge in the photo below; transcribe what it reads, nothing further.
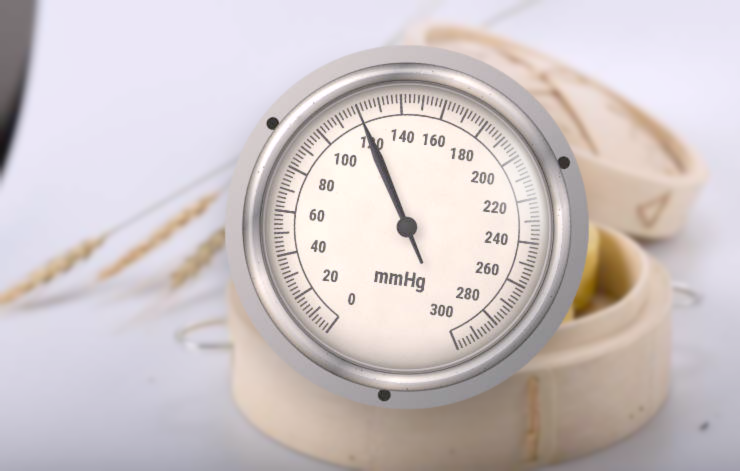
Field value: 120 mmHg
